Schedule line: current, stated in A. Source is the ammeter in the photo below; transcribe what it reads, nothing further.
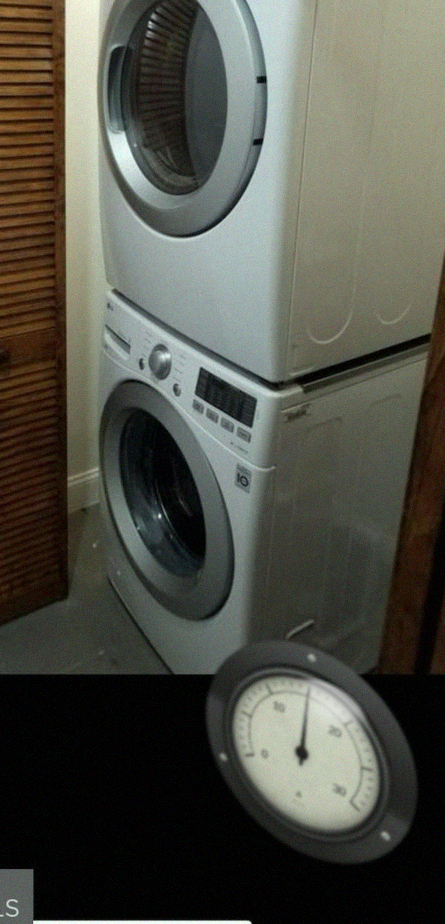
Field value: 15 A
